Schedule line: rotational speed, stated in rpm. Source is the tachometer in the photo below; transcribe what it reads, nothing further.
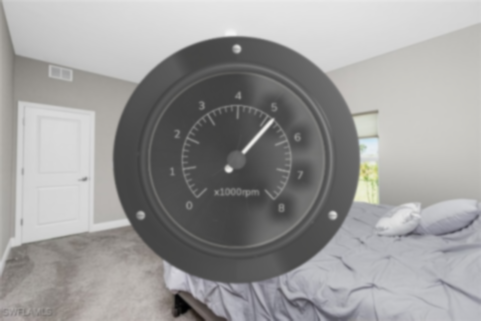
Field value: 5200 rpm
